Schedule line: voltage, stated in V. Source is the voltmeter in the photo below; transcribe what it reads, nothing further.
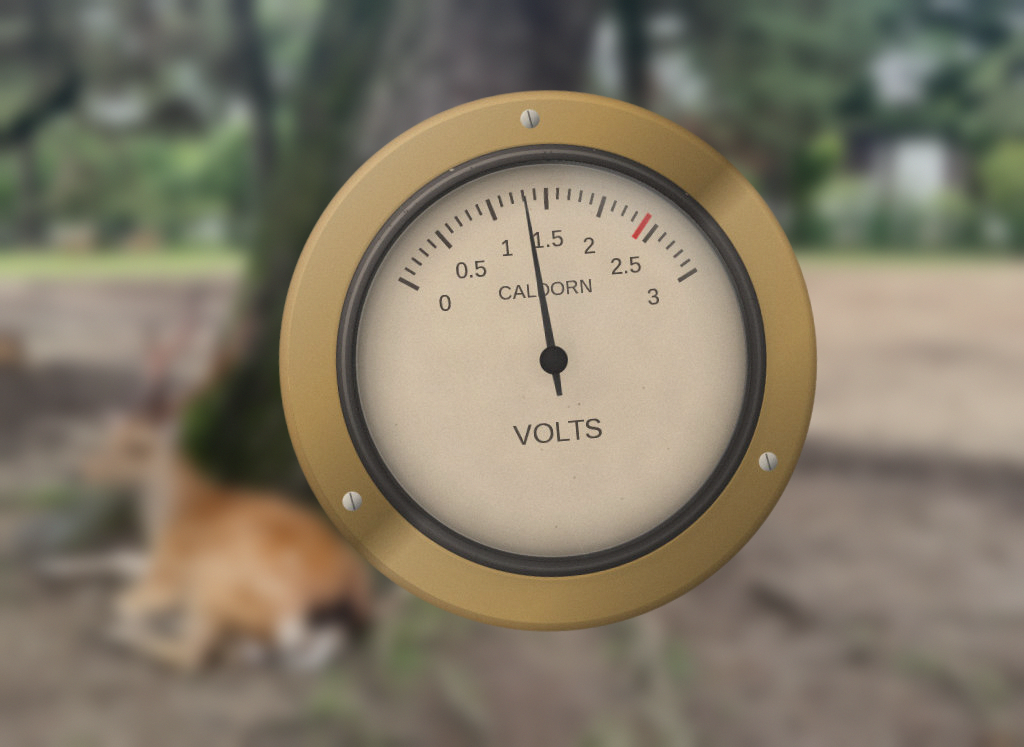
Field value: 1.3 V
